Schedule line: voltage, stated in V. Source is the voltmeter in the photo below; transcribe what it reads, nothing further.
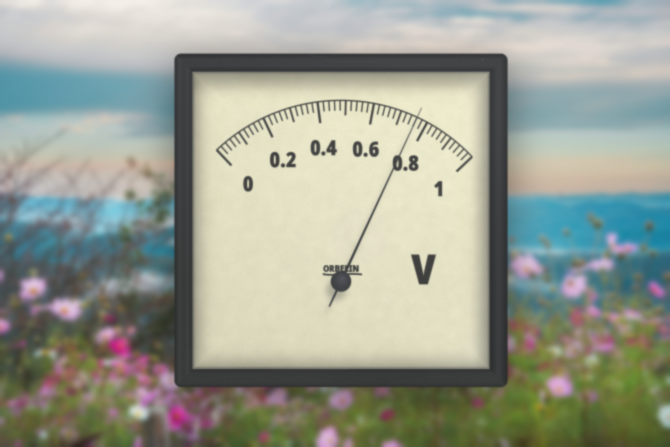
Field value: 0.76 V
